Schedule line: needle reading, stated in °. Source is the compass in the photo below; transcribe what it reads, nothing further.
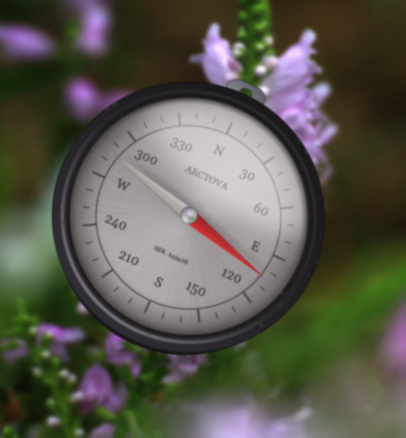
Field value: 105 °
